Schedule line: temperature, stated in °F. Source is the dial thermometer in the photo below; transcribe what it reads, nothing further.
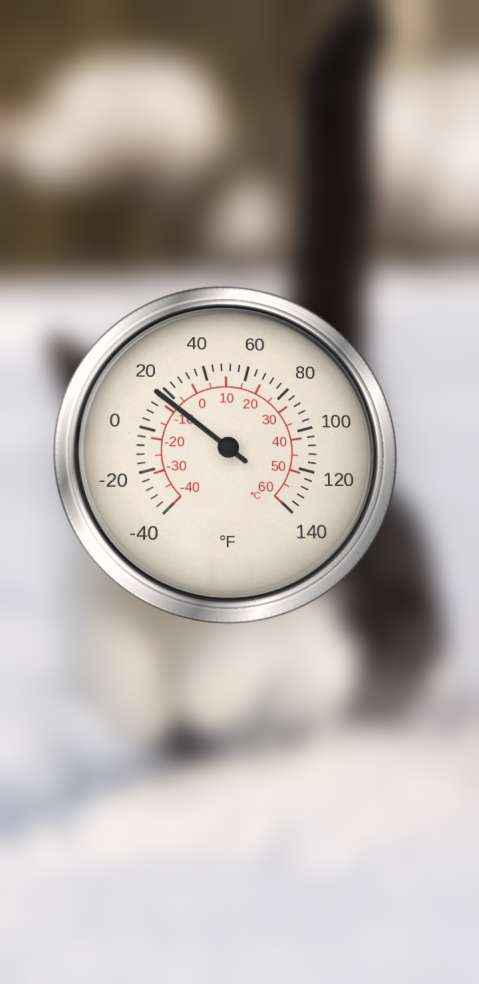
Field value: 16 °F
